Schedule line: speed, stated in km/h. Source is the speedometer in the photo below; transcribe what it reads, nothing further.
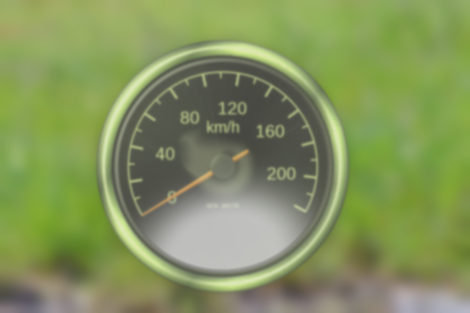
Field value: 0 km/h
